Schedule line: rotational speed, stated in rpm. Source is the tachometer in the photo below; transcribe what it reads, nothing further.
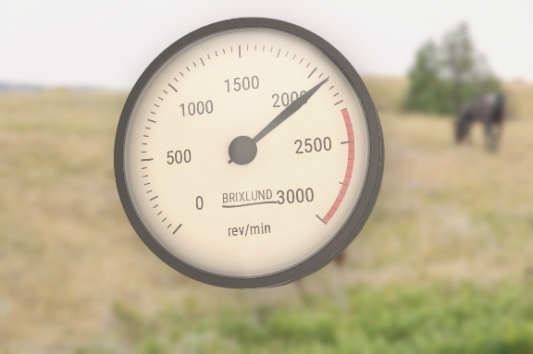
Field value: 2100 rpm
